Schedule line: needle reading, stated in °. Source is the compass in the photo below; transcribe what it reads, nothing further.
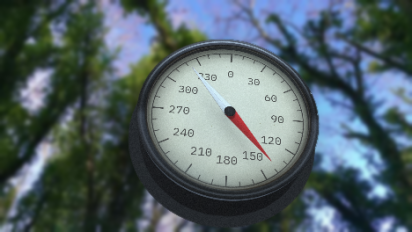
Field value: 140 °
